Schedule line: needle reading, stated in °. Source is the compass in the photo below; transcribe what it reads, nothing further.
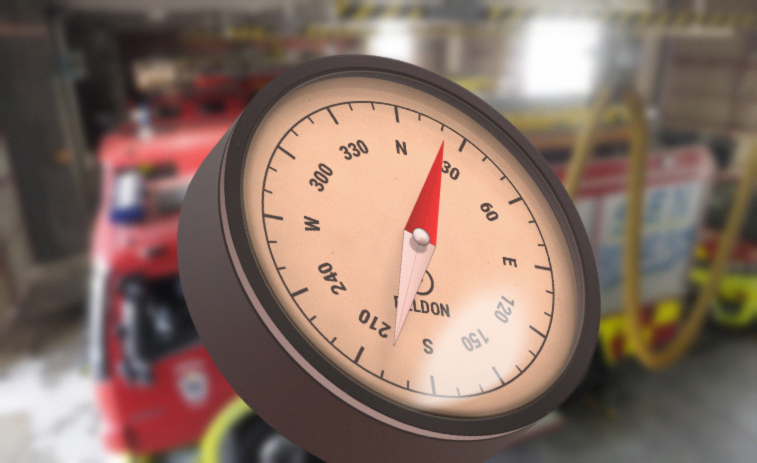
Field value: 20 °
